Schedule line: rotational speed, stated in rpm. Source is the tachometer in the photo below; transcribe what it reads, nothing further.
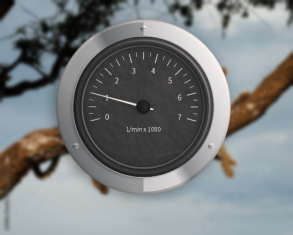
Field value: 1000 rpm
